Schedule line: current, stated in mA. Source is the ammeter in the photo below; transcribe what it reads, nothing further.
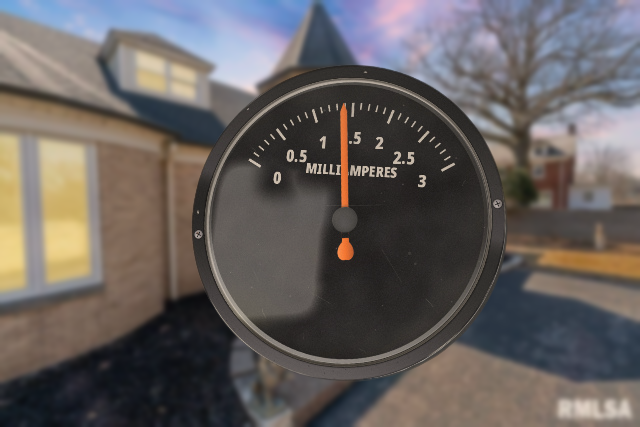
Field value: 1.4 mA
